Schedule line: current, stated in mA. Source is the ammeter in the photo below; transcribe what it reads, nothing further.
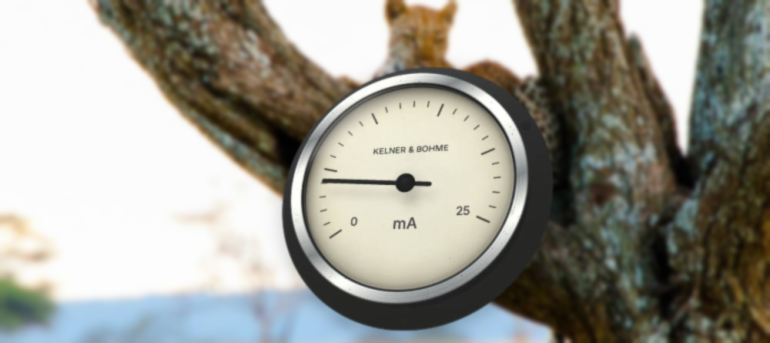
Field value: 4 mA
